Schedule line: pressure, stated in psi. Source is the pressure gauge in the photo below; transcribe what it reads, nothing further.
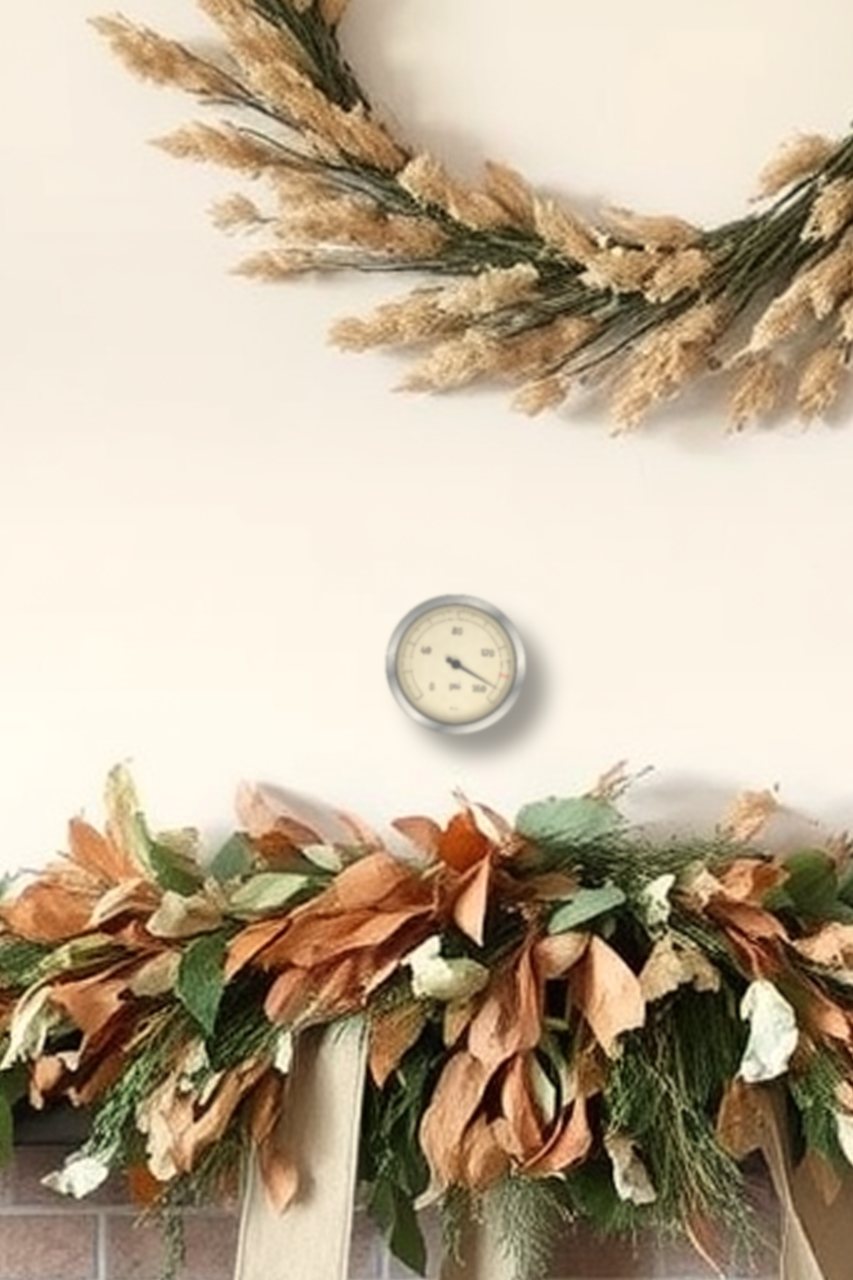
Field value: 150 psi
